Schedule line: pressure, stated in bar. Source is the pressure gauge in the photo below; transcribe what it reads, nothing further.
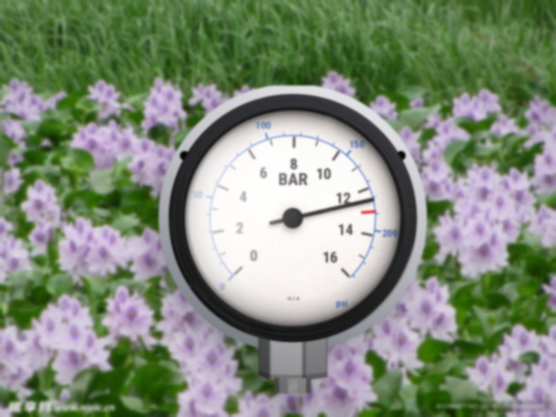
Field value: 12.5 bar
